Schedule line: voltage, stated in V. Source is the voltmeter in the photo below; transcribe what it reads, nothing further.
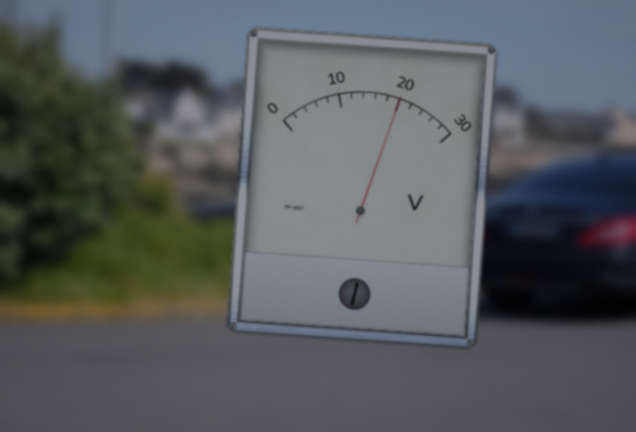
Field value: 20 V
